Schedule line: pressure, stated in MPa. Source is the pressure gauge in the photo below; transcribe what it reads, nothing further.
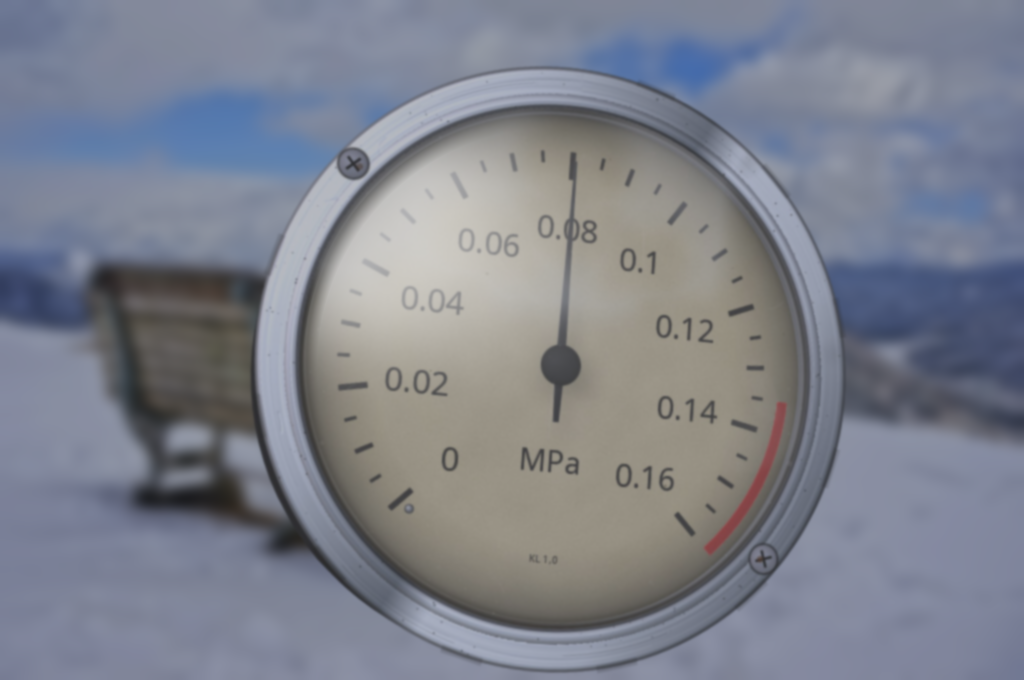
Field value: 0.08 MPa
